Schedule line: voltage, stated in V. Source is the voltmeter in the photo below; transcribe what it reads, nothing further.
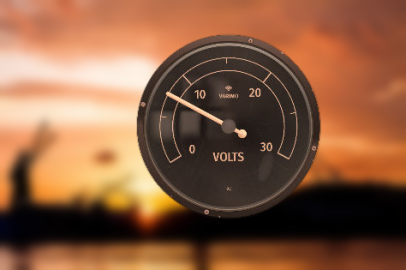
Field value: 7.5 V
